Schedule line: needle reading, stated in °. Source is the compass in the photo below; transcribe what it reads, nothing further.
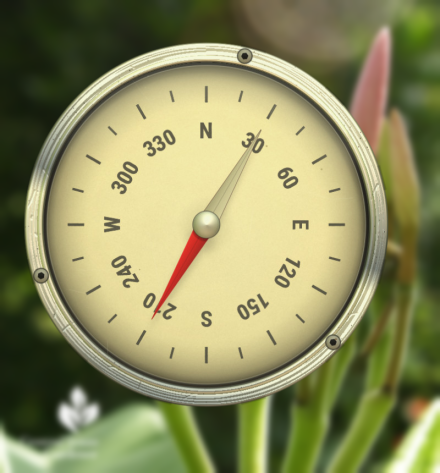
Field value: 210 °
